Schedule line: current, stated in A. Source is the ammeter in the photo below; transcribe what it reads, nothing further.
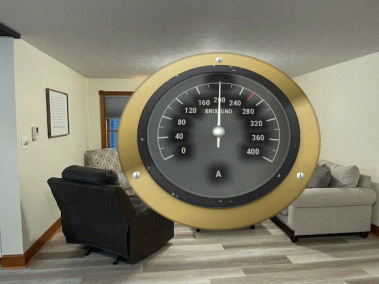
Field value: 200 A
